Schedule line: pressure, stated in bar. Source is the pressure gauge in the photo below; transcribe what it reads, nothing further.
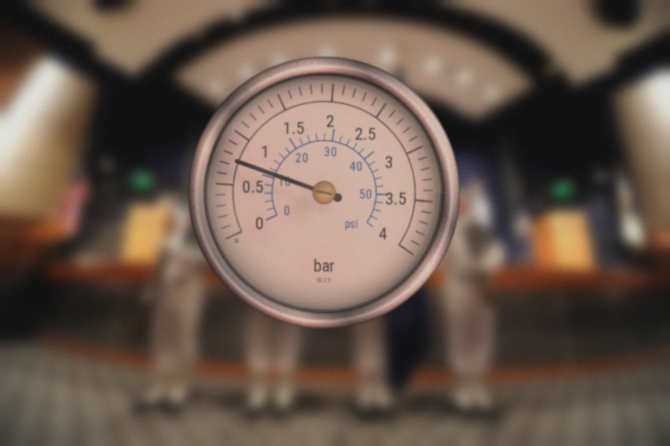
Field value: 0.75 bar
